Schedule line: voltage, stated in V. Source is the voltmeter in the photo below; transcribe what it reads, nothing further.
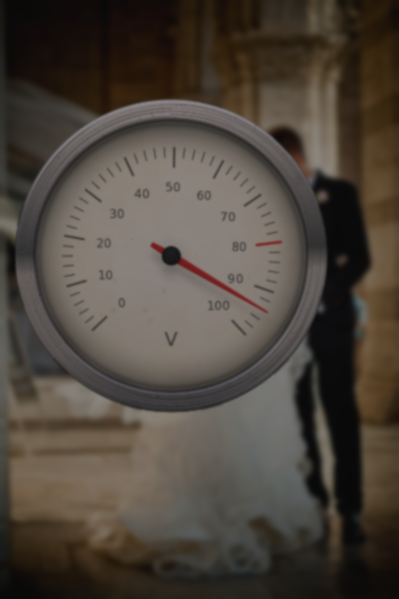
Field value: 94 V
